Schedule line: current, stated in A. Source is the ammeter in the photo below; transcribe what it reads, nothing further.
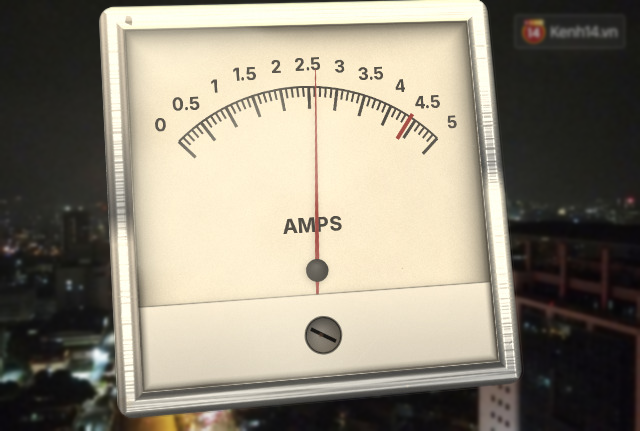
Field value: 2.6 A
